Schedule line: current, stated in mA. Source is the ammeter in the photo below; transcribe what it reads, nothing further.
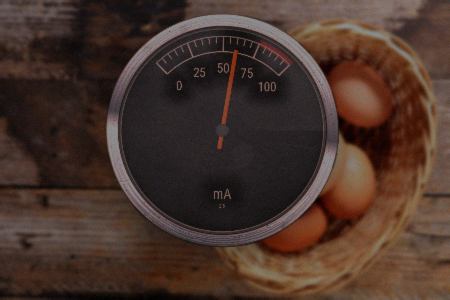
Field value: 60 mA
